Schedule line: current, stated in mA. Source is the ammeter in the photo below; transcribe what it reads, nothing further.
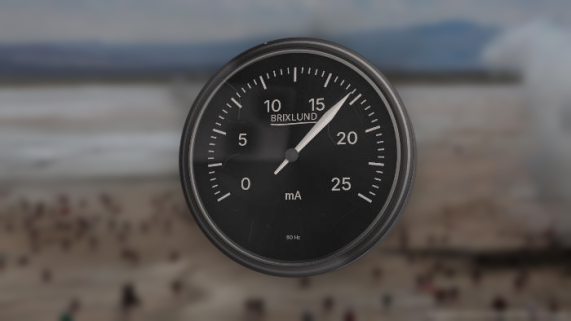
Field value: 17 mA
